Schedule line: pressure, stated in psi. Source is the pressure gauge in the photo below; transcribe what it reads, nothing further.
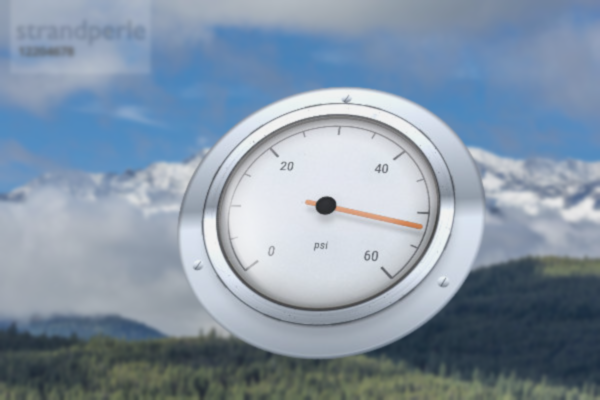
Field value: 52.5 psi
